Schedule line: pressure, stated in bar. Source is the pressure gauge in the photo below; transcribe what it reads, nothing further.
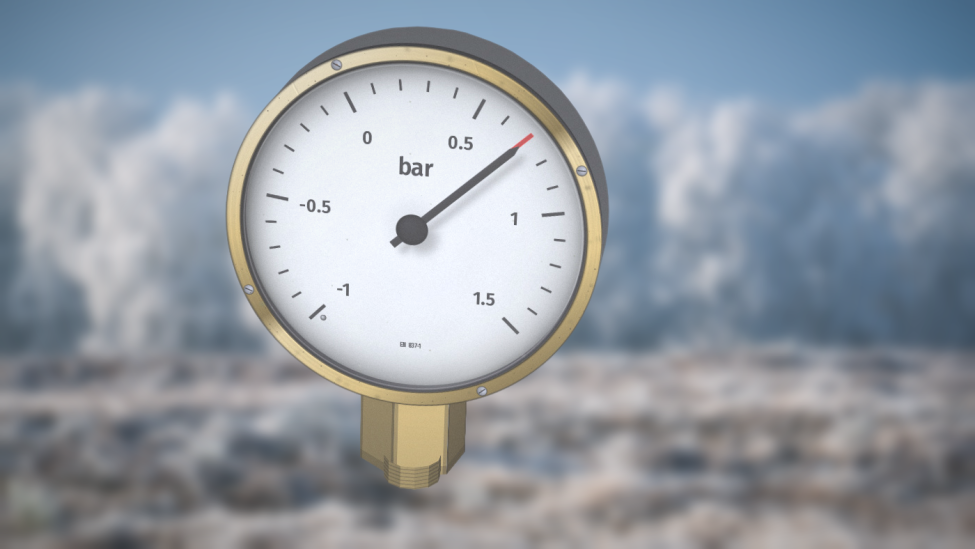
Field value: 0.7 bar
